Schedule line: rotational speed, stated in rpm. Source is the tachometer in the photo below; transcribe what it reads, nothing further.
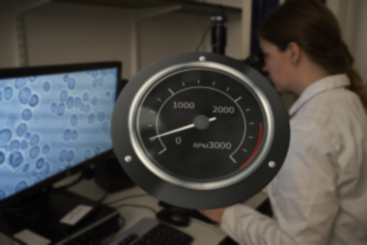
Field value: 200 rpm
